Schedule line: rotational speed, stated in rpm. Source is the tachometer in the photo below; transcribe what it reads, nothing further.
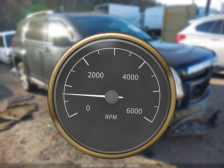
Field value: 750 rpm
